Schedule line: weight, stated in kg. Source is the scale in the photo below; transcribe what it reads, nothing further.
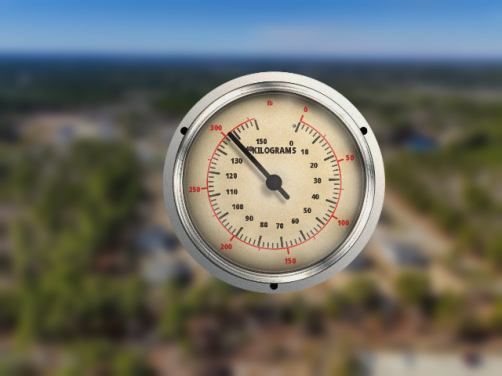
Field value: 138 kg
